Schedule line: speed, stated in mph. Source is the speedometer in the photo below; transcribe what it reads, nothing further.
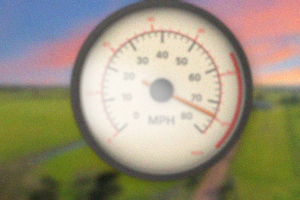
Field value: 74 mph
